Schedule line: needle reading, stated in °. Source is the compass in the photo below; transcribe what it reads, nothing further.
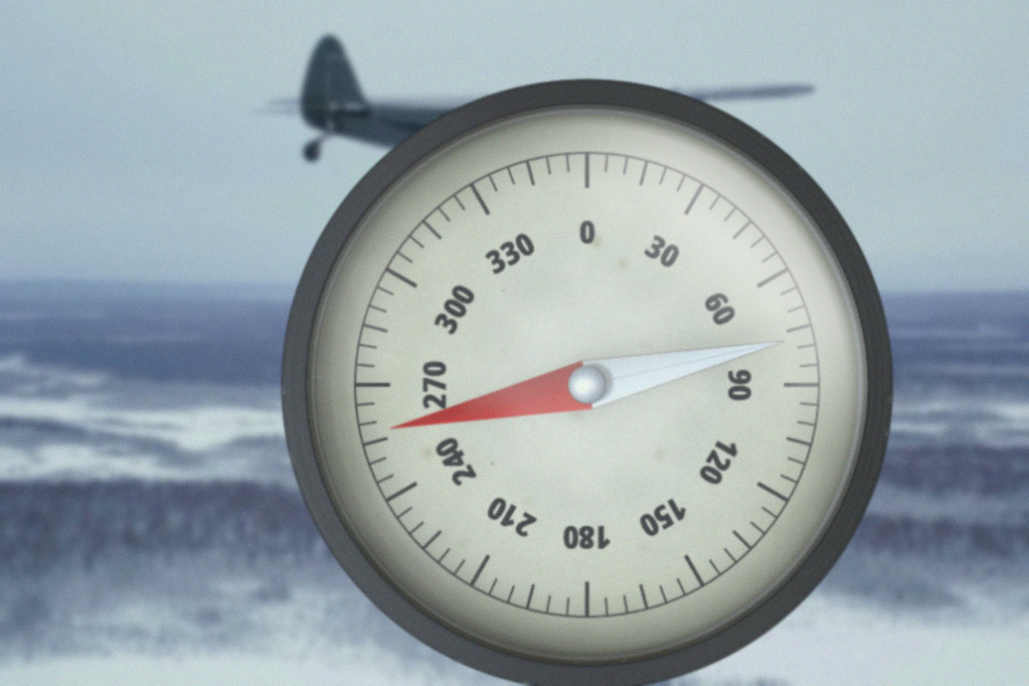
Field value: 257.5 °
